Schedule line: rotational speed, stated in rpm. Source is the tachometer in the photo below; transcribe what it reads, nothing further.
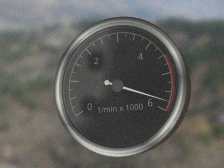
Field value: 5750 rpm
